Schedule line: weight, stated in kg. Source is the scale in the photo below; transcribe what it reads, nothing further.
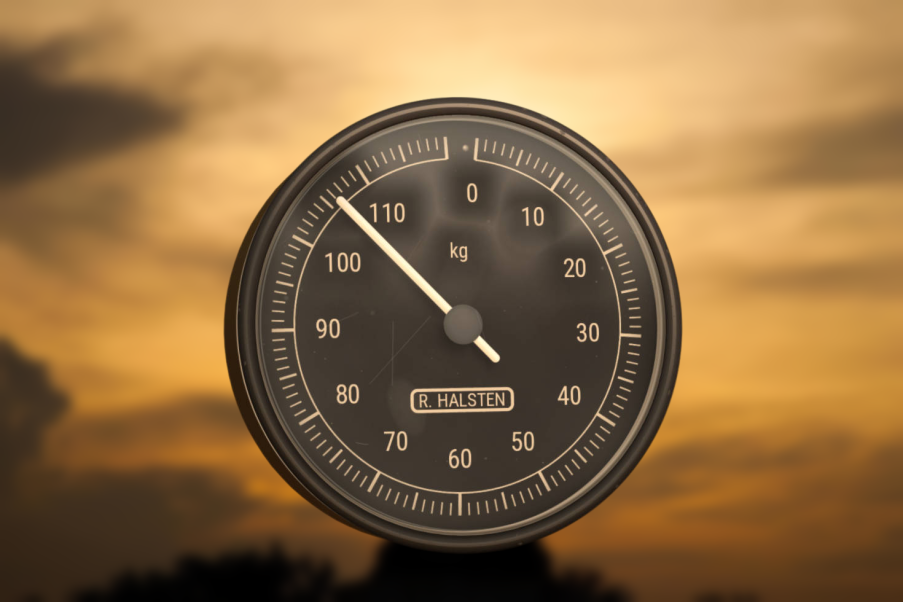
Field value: 106 kg
